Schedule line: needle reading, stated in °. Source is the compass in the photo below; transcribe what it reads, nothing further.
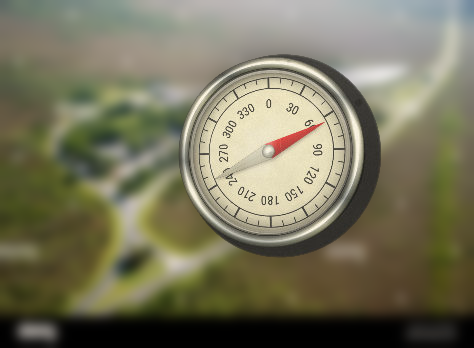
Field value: 65 °
